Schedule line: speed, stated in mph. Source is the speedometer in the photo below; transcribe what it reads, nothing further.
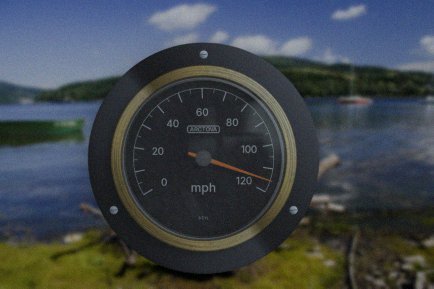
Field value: 115 mph
